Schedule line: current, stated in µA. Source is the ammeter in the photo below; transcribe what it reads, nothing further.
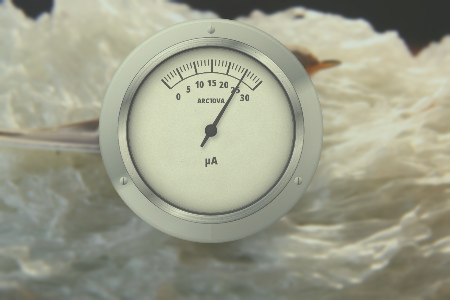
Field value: 25 µA
